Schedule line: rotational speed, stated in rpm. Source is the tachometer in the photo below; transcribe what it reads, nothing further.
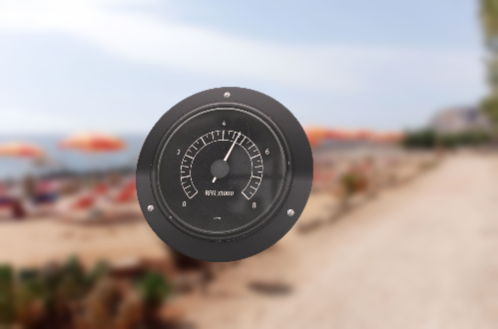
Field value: 4750 rpm
